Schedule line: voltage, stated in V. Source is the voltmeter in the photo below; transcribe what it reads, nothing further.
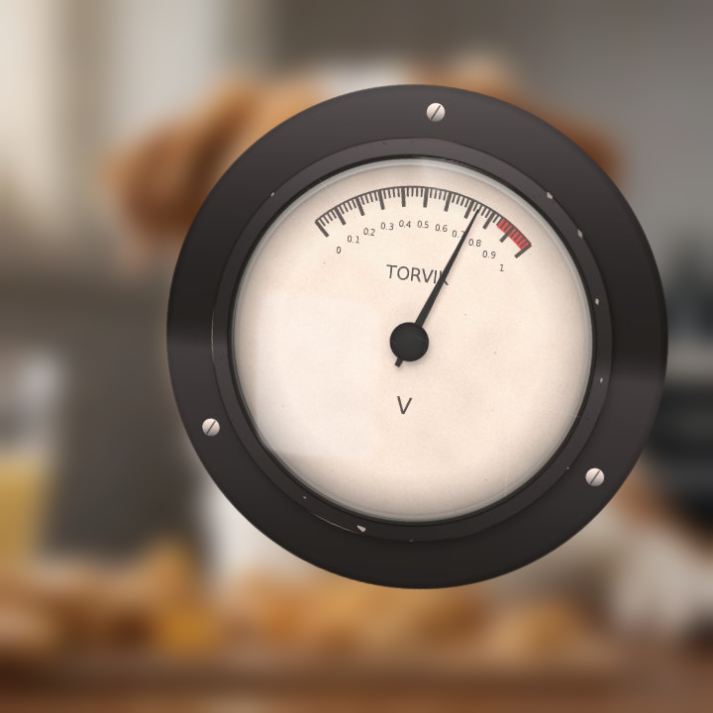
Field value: 0.74 V
